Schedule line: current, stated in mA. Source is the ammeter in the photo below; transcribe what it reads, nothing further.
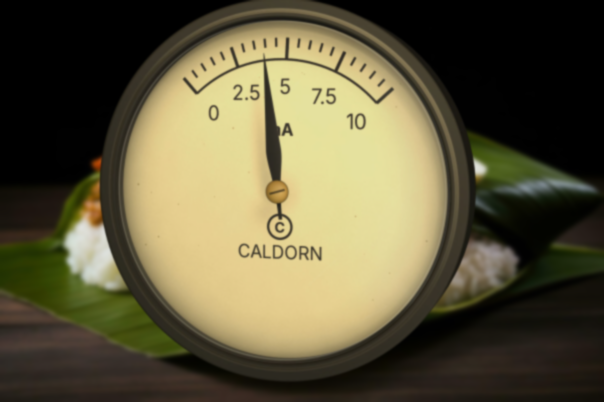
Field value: 4 mA
